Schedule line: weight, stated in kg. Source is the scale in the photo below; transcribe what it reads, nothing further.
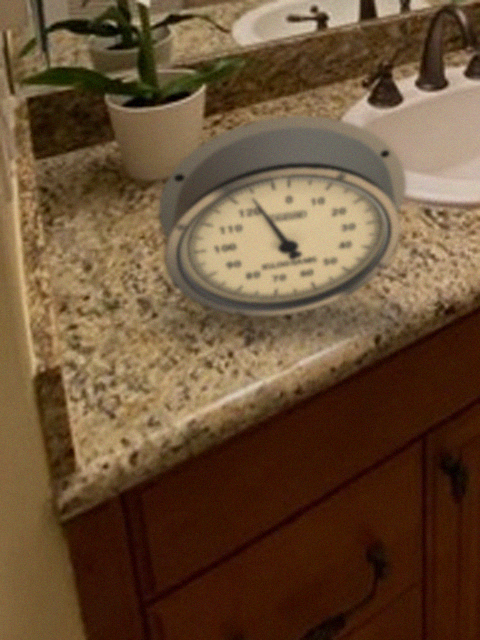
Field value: 125 kg
